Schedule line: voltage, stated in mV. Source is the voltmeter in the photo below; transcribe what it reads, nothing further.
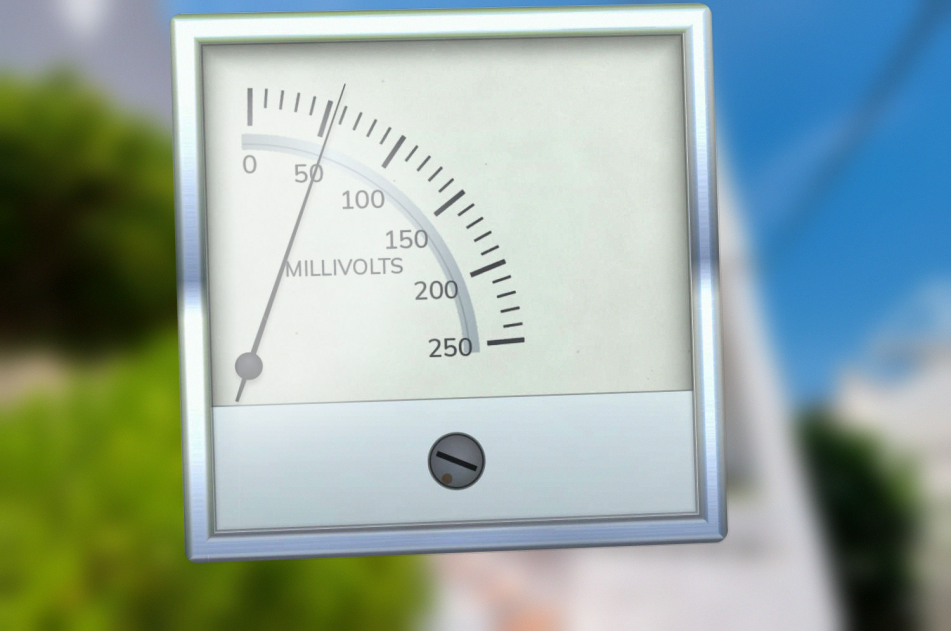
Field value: 55 mV
